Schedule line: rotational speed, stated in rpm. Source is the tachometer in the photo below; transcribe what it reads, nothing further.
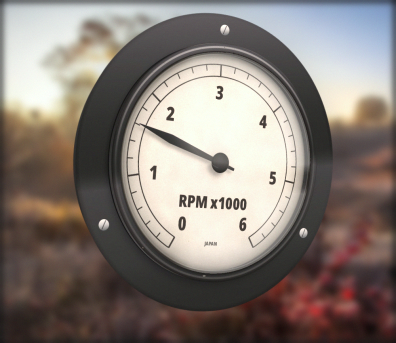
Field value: 1600 rpm
